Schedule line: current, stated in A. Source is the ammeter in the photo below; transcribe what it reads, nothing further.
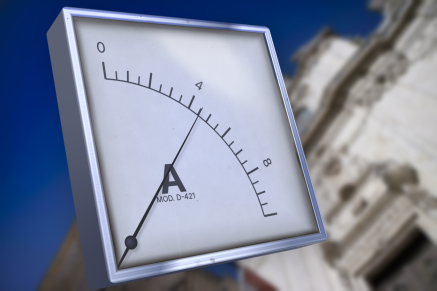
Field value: 4.5 A
